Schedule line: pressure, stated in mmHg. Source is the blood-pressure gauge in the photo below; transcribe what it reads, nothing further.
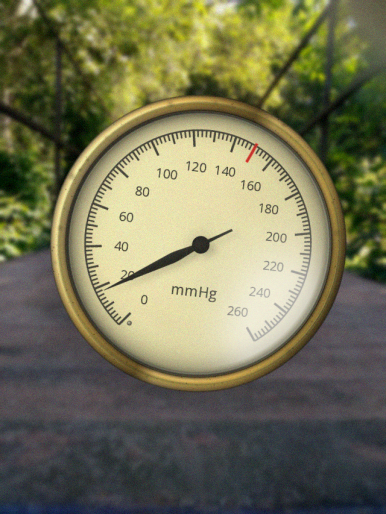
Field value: 18 mmHg
